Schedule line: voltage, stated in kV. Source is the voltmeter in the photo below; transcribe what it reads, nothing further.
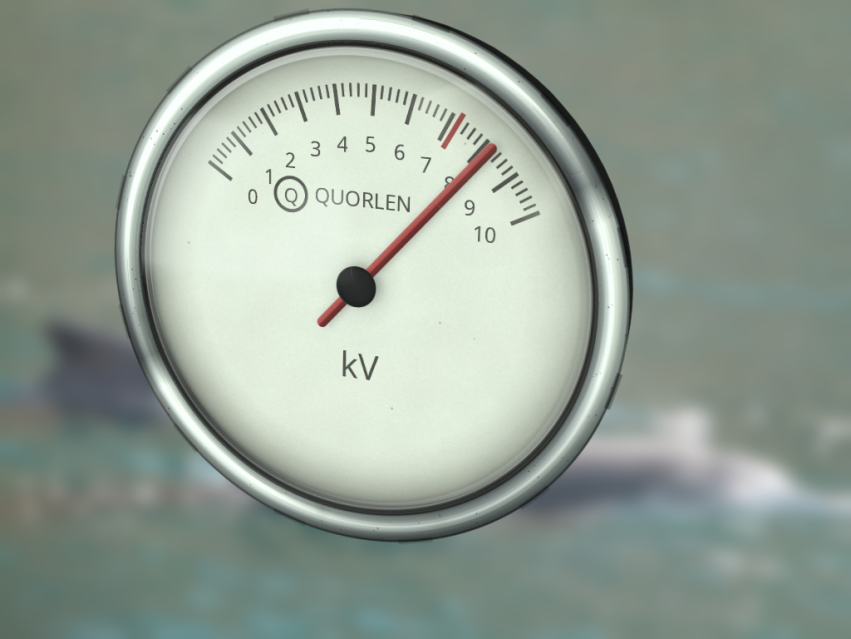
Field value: 8.2 kV
